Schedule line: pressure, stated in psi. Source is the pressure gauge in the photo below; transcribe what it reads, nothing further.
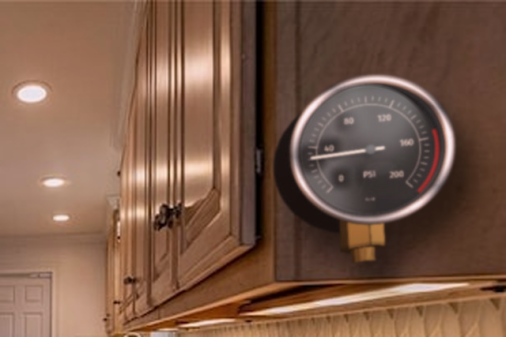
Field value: 30 psi
